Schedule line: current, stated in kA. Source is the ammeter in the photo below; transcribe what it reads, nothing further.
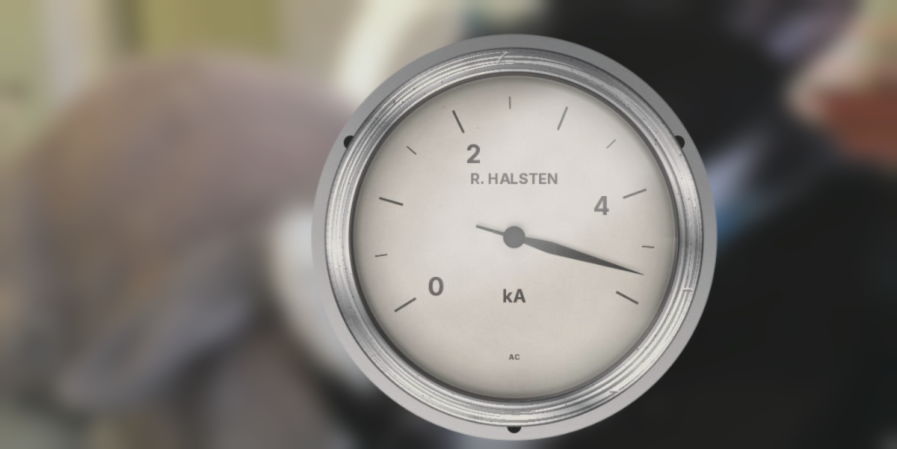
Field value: 4.75 kA
